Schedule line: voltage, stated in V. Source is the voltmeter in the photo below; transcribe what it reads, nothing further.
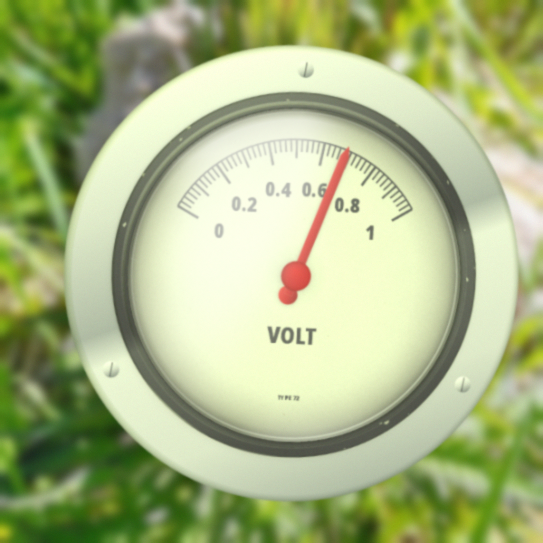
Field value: 0.68 V
